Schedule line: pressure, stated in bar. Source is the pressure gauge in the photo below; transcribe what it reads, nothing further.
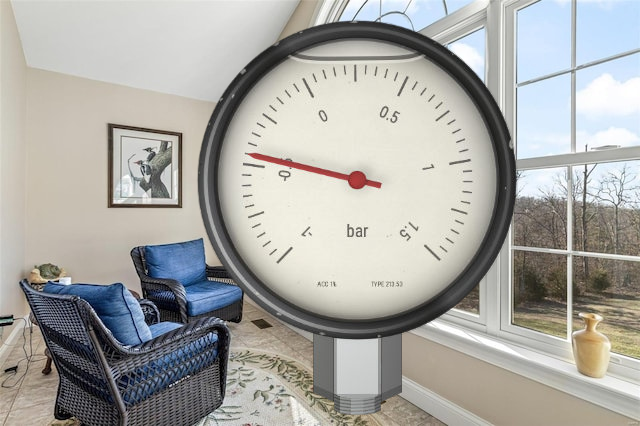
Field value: -0.45 bar
